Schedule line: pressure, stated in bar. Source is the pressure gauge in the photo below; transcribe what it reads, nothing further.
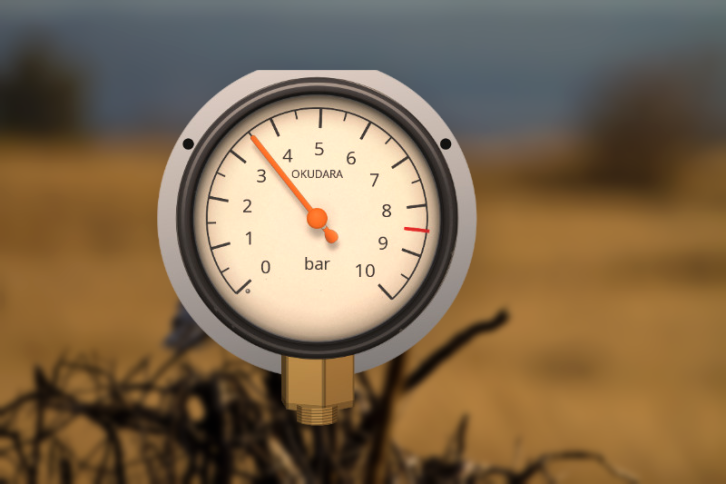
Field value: 3.5 bar
